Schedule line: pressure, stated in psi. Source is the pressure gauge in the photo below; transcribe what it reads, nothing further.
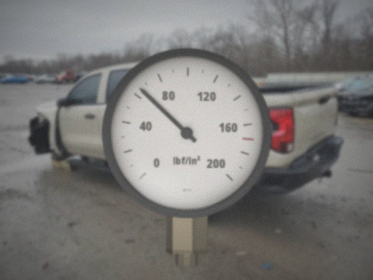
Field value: 65 psi
